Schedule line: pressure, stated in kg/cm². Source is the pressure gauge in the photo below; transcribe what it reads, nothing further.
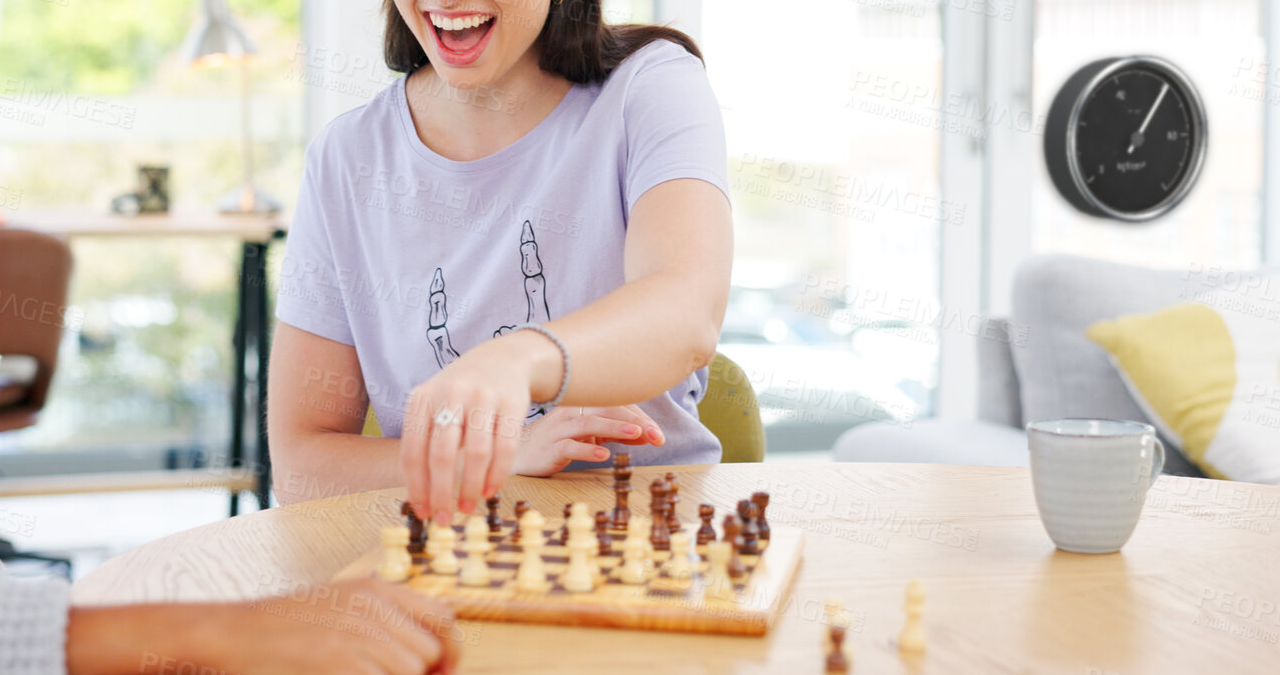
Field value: 60 kg/cm²
